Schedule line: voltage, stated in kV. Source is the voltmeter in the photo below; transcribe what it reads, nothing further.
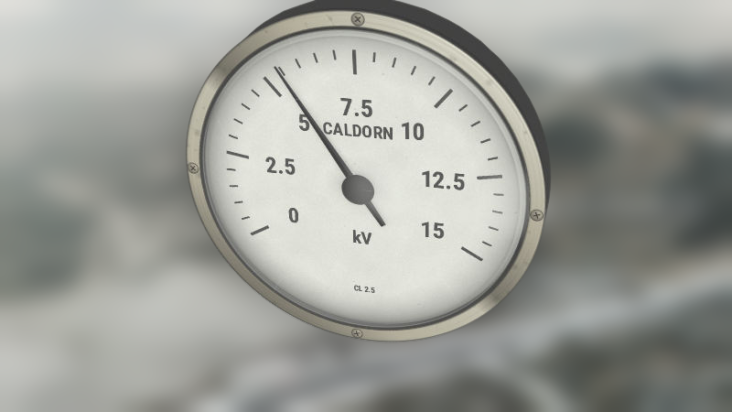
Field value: 5.5 kV
